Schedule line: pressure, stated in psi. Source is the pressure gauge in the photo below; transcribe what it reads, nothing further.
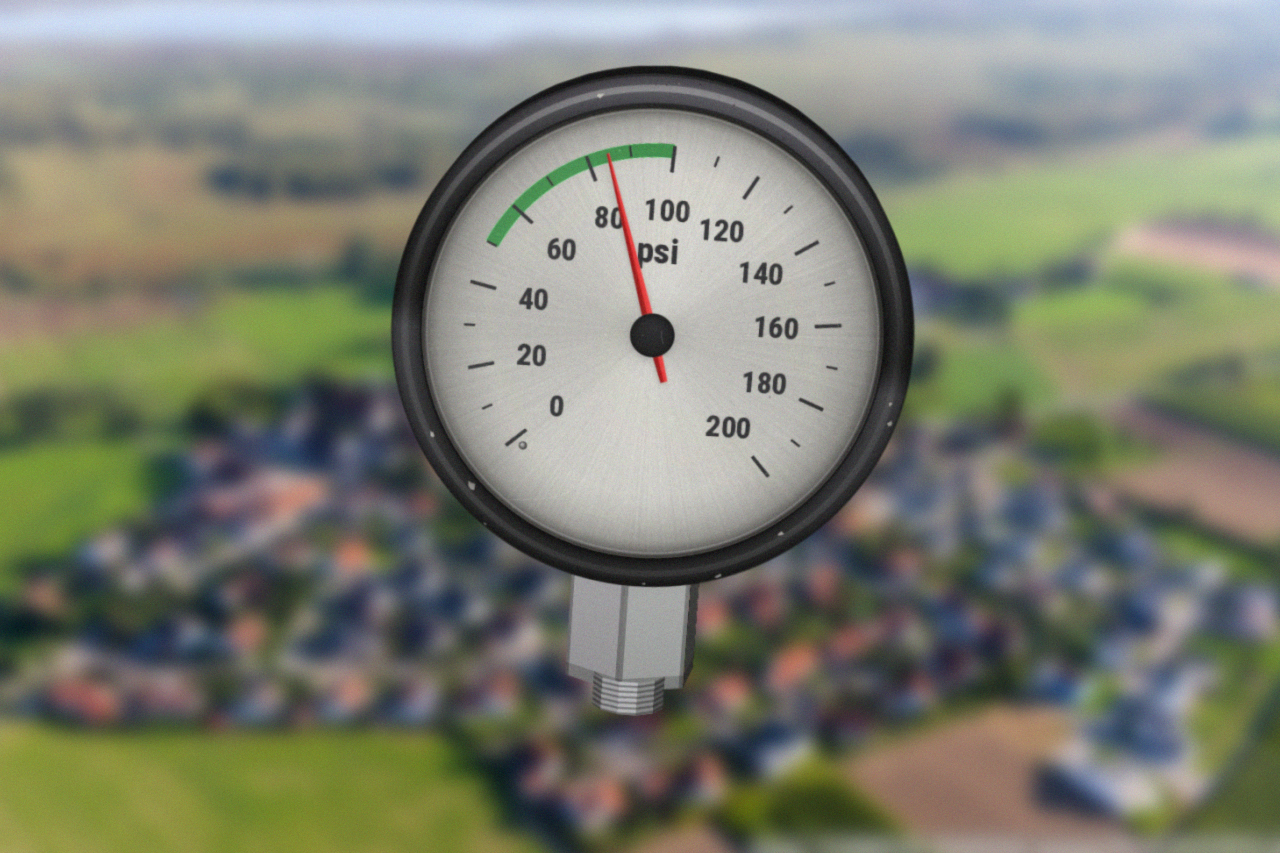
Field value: 85 psi
